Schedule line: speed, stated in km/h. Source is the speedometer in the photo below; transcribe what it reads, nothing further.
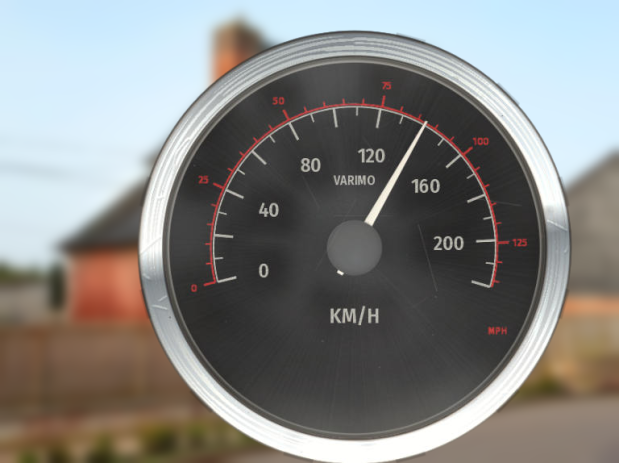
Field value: 140 km/h
